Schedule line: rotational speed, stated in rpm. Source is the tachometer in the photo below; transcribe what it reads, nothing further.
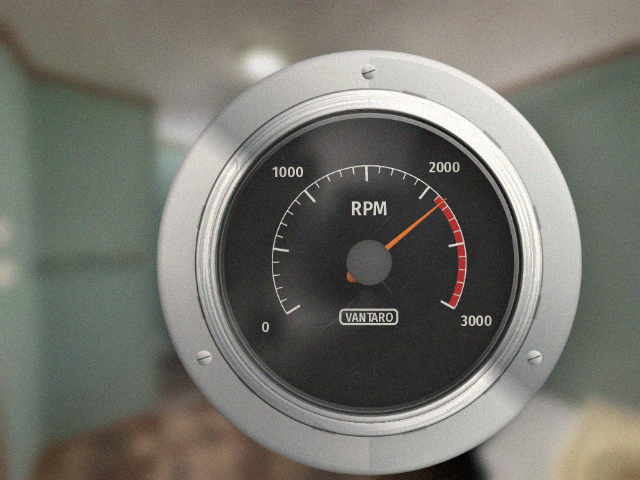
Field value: 2150 rpm
